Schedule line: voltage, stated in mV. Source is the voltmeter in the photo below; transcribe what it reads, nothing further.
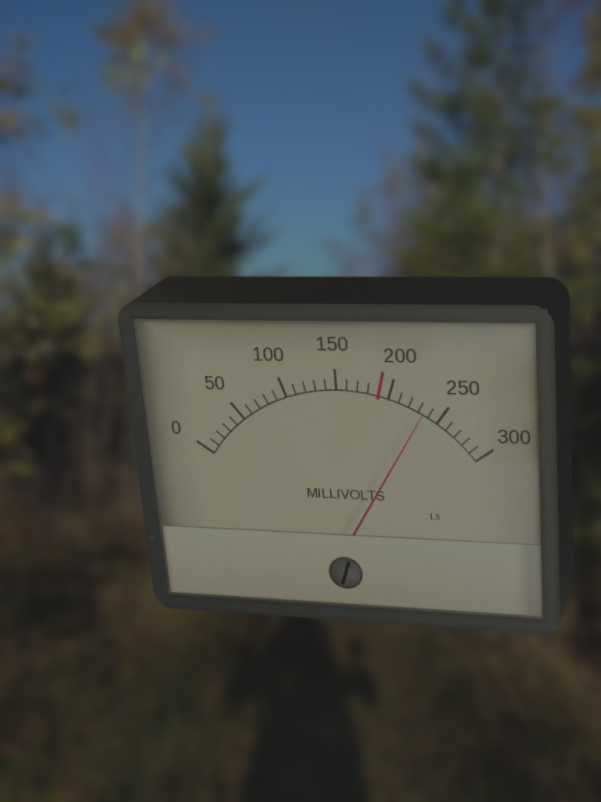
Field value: 235 mV
